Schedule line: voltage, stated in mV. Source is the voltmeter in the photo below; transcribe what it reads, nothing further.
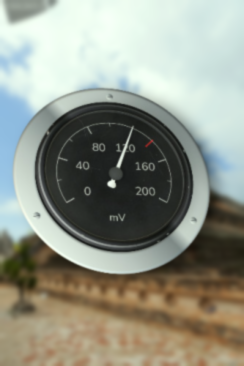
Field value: 120 mV
